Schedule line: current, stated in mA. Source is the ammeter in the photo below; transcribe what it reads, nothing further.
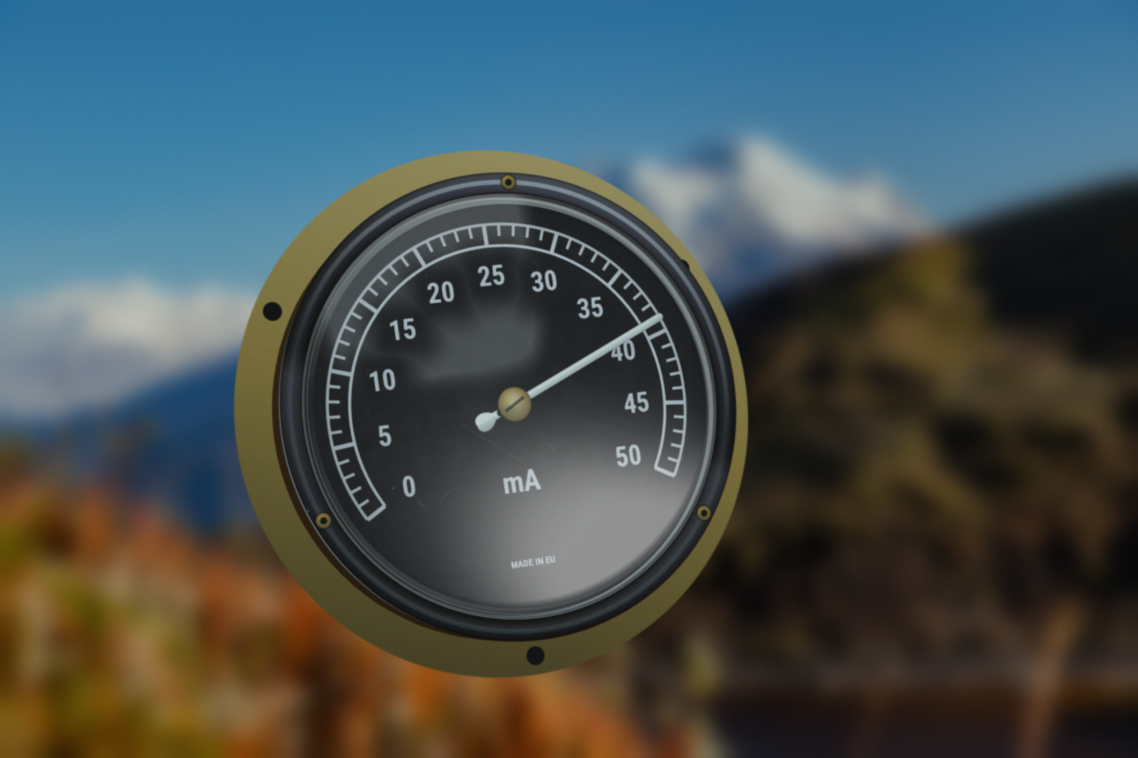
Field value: 39 mA
